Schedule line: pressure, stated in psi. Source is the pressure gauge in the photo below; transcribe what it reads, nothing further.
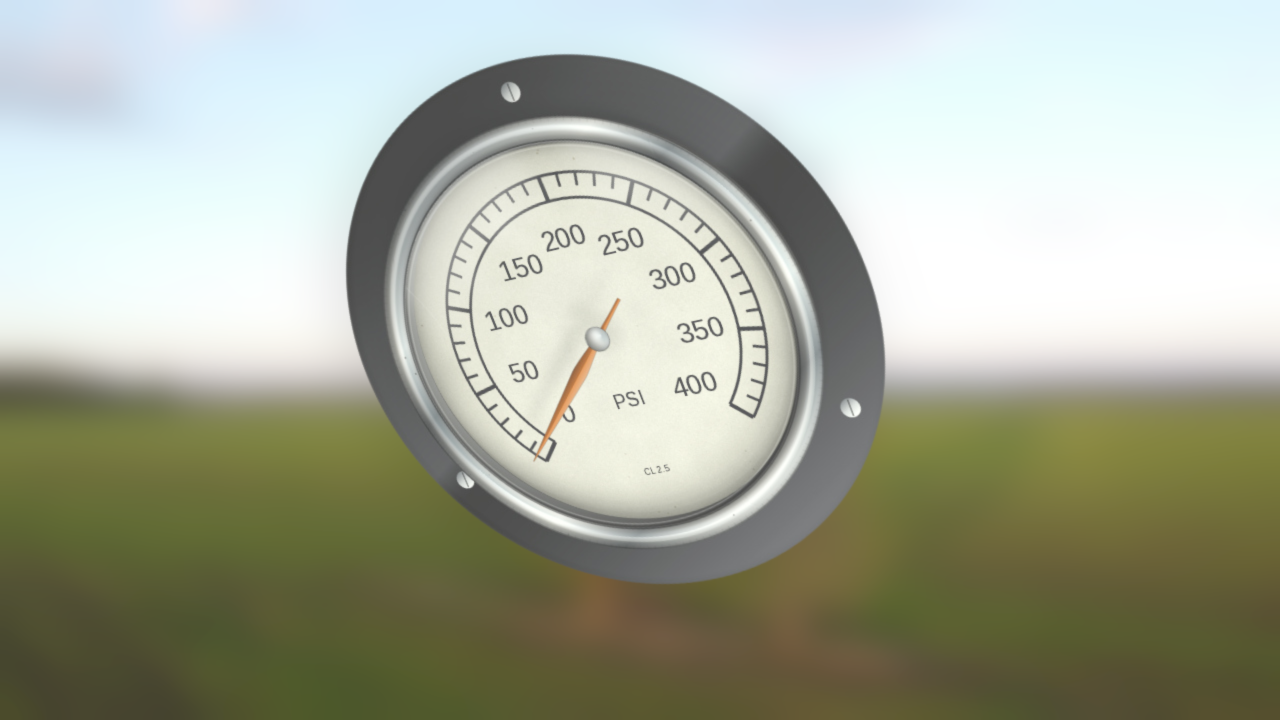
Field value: 5 psi
